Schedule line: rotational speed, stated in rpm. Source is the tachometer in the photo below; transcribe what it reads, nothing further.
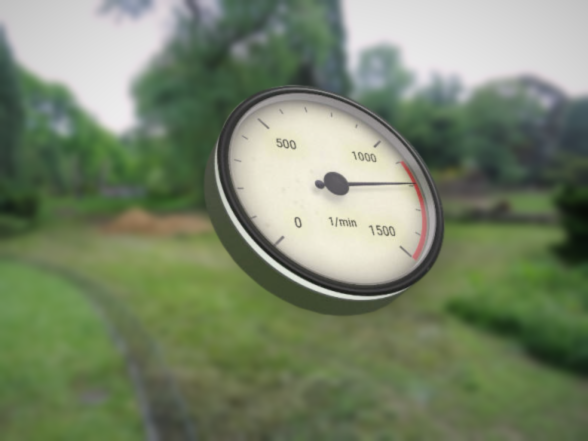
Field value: 1200 rpm
